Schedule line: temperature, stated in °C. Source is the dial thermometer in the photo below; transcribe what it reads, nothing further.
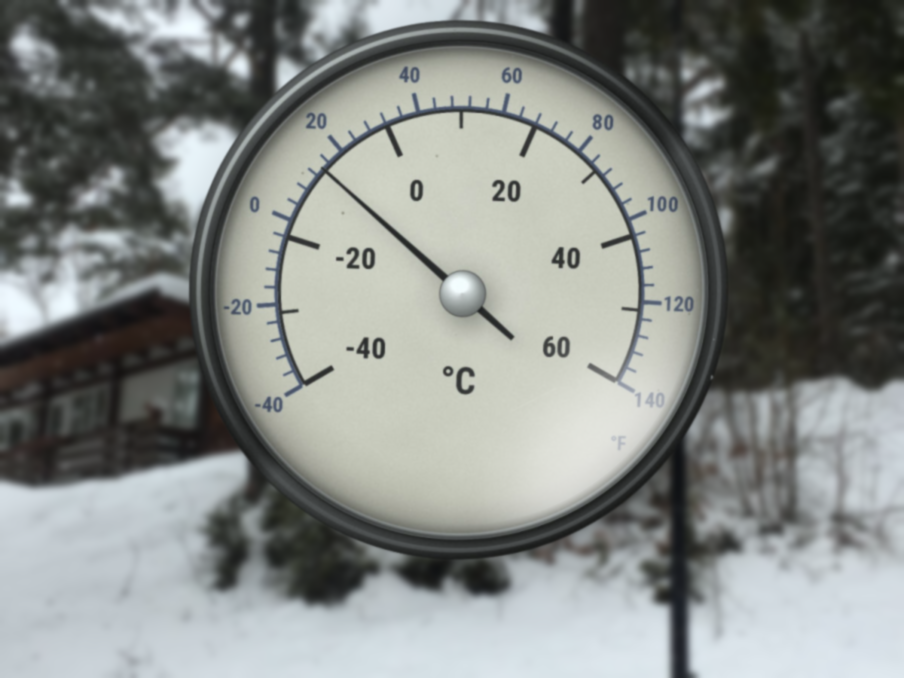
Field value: -10 °C
